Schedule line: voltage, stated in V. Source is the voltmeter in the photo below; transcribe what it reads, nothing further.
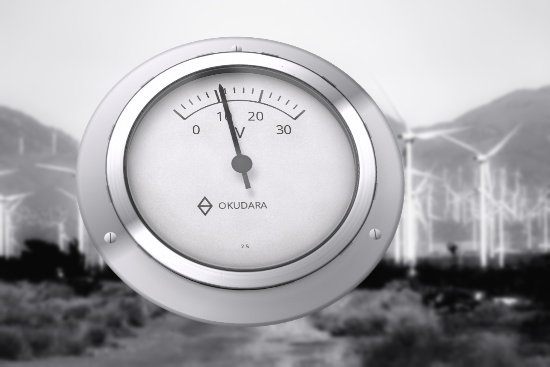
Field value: 11 V
